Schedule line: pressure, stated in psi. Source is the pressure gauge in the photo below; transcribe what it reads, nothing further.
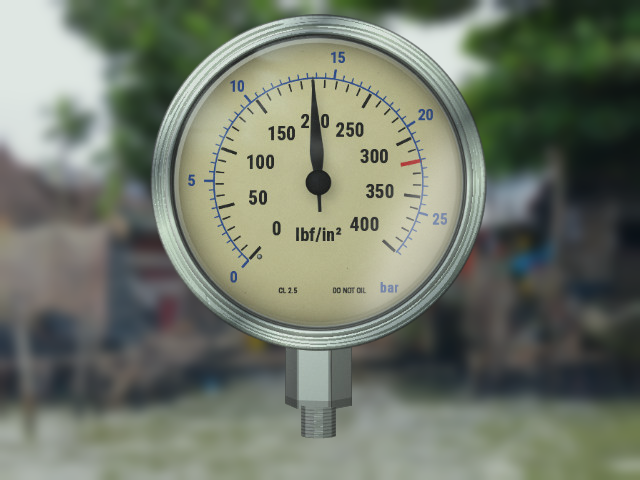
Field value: 200 psi
